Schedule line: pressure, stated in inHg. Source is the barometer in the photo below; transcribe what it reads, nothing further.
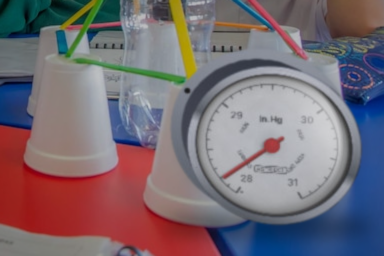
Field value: 28.2 inHg
